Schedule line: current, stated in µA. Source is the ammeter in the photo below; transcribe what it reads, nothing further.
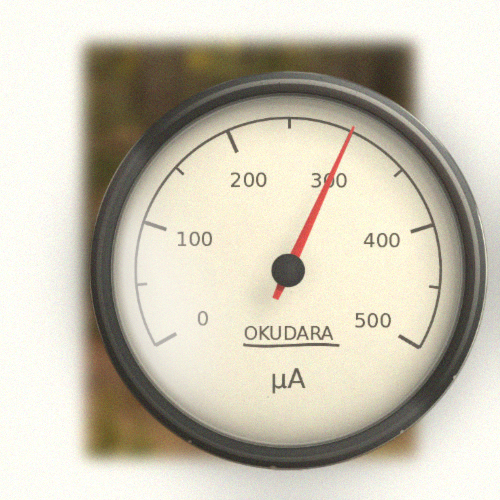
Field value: 300 µA
